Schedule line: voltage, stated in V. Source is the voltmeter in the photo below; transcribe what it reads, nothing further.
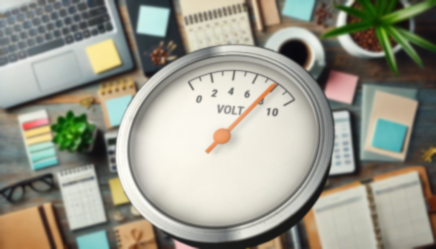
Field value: 8 V
